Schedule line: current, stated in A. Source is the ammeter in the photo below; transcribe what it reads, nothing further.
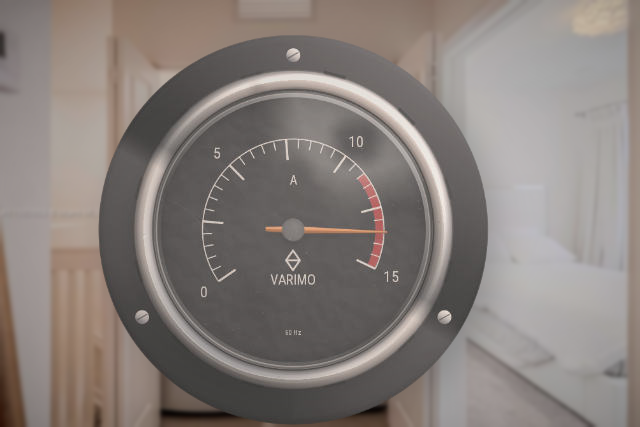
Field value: 13.5 A
